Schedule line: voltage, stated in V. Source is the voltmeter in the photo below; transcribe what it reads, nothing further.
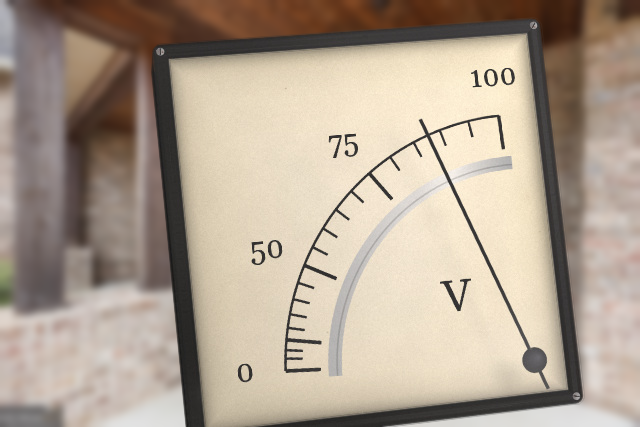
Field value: 87.5 V
